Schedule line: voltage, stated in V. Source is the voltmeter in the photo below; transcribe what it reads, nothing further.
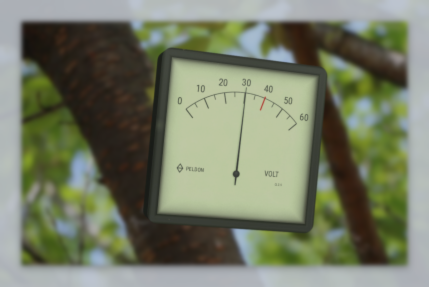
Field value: 30 V
